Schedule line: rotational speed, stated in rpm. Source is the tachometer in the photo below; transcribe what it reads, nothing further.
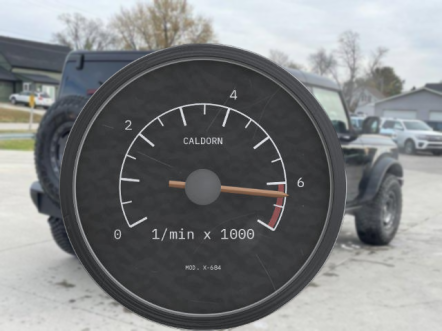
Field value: 6250 rpm
